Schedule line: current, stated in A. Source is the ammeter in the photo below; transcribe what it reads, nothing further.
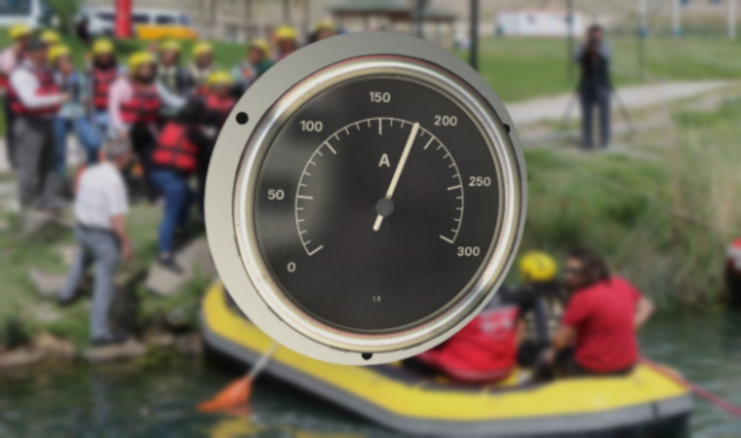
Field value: 180 A
